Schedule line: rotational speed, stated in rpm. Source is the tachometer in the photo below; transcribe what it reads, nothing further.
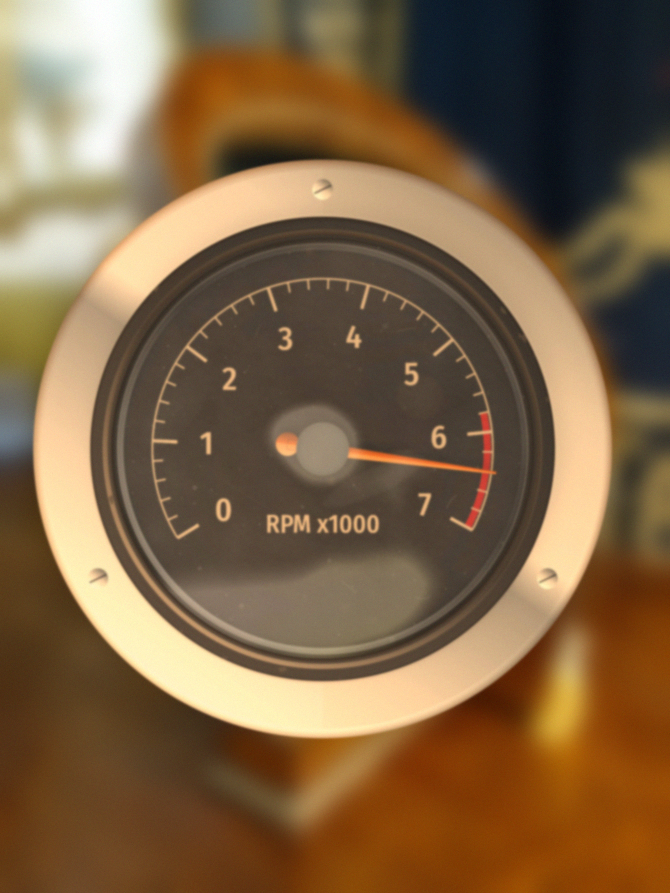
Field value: 6400 rpm
